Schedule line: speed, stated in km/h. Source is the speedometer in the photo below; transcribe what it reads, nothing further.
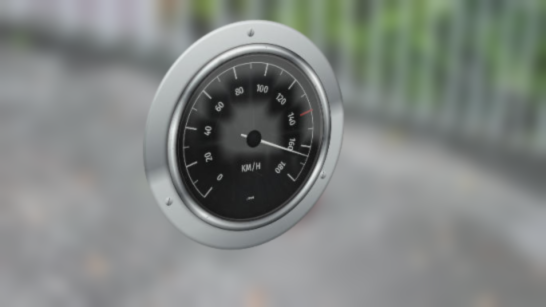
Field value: 165 km/h
